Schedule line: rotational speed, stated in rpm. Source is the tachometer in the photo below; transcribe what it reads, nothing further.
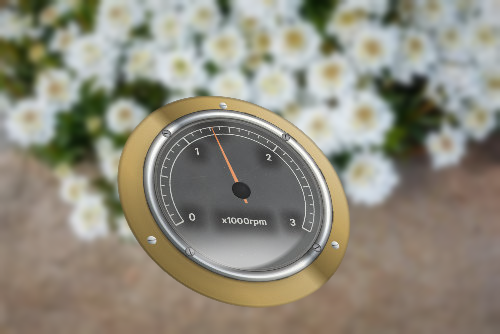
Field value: 1300 rpm
